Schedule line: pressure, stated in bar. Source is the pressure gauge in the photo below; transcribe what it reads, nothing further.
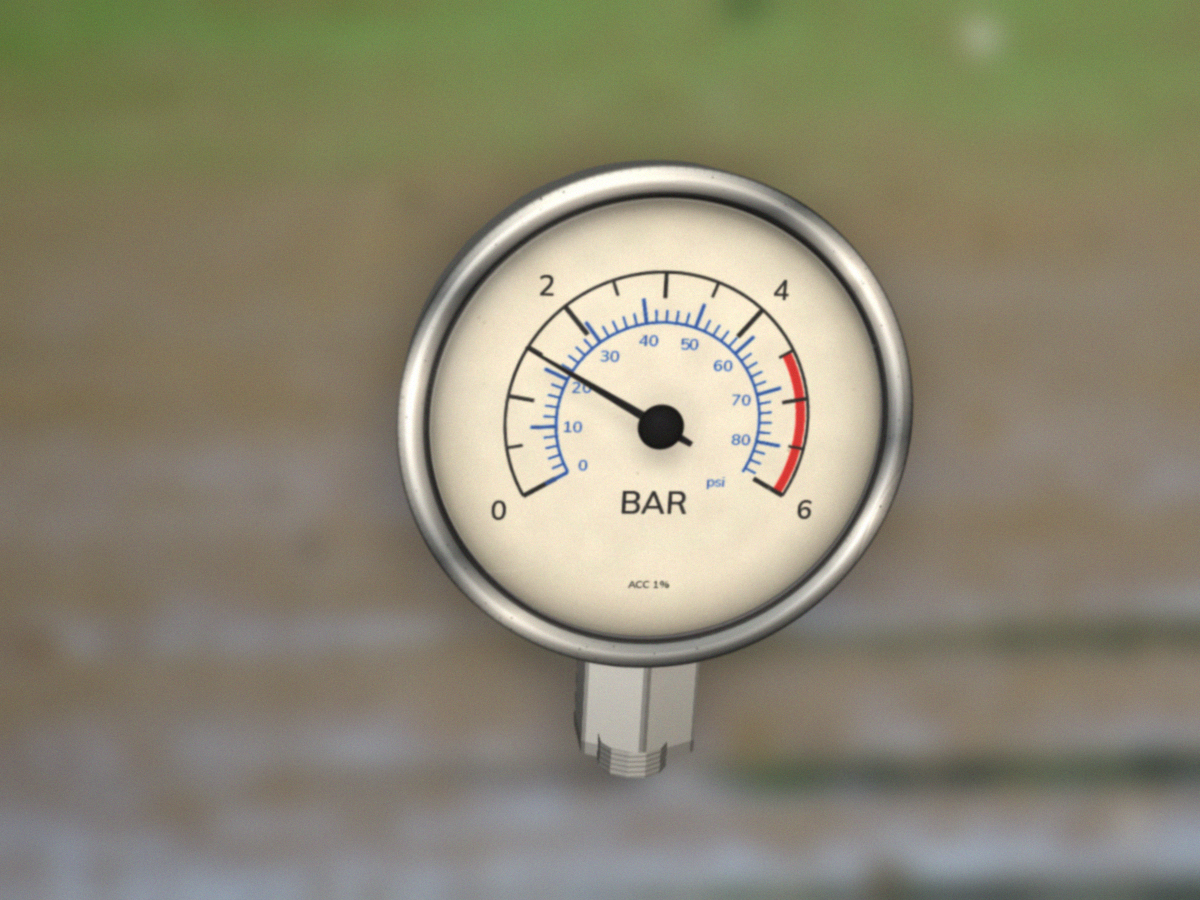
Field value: 1.5 bar
